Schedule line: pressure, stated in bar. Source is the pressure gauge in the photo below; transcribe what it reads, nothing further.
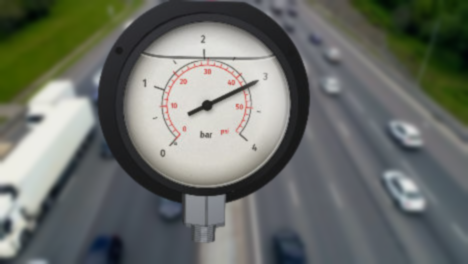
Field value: 3 bar
